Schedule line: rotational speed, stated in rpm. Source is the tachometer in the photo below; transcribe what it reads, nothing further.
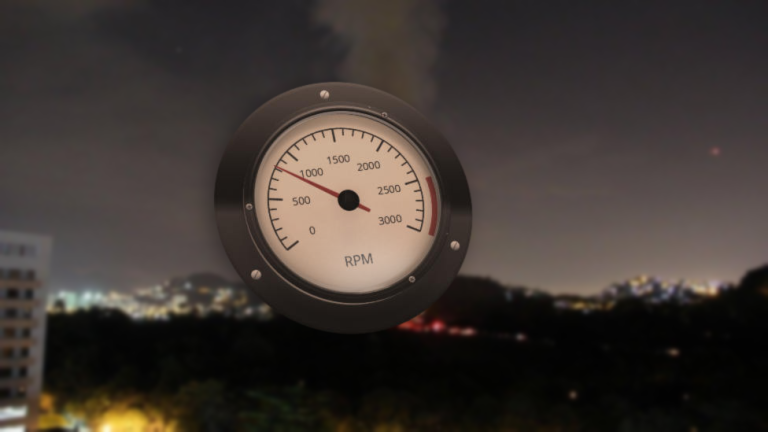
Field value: 800 rpm
